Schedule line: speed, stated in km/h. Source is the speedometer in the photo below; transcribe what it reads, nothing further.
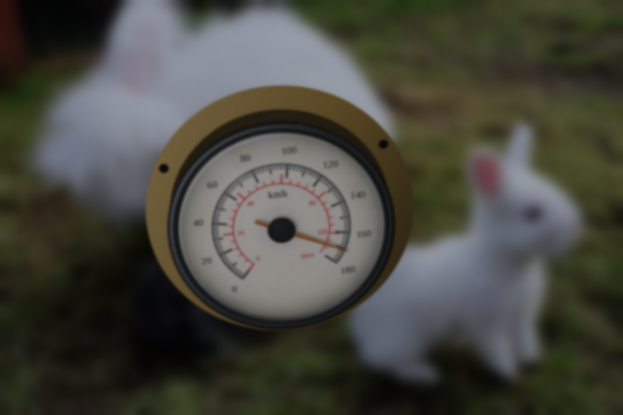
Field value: 170 km/h
